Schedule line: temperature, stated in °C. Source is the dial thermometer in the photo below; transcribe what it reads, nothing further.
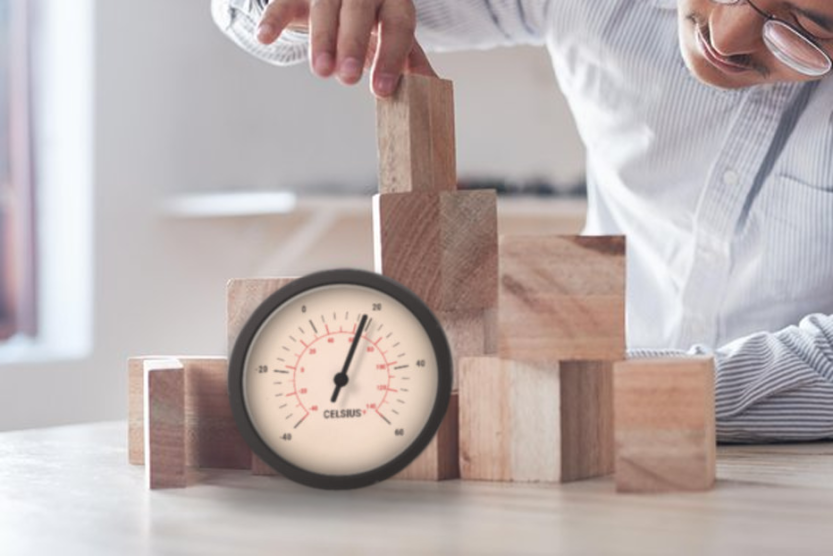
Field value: 18 °C
